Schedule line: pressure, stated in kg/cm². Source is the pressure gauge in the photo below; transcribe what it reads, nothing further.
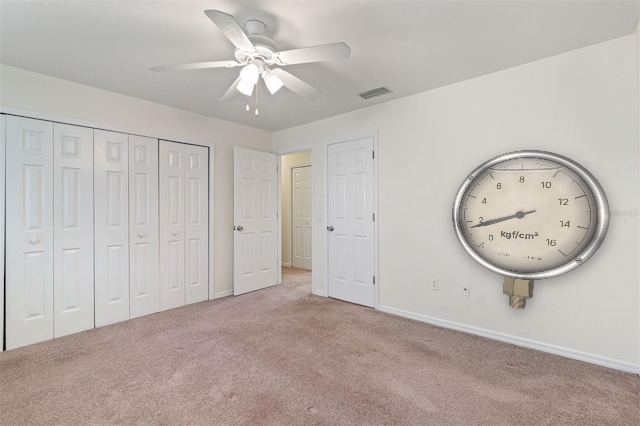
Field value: 1.5 kg/cm²
